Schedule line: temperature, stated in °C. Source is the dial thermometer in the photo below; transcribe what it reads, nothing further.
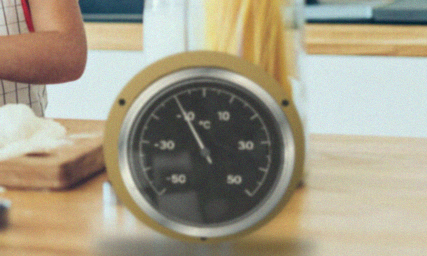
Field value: -10 °C
